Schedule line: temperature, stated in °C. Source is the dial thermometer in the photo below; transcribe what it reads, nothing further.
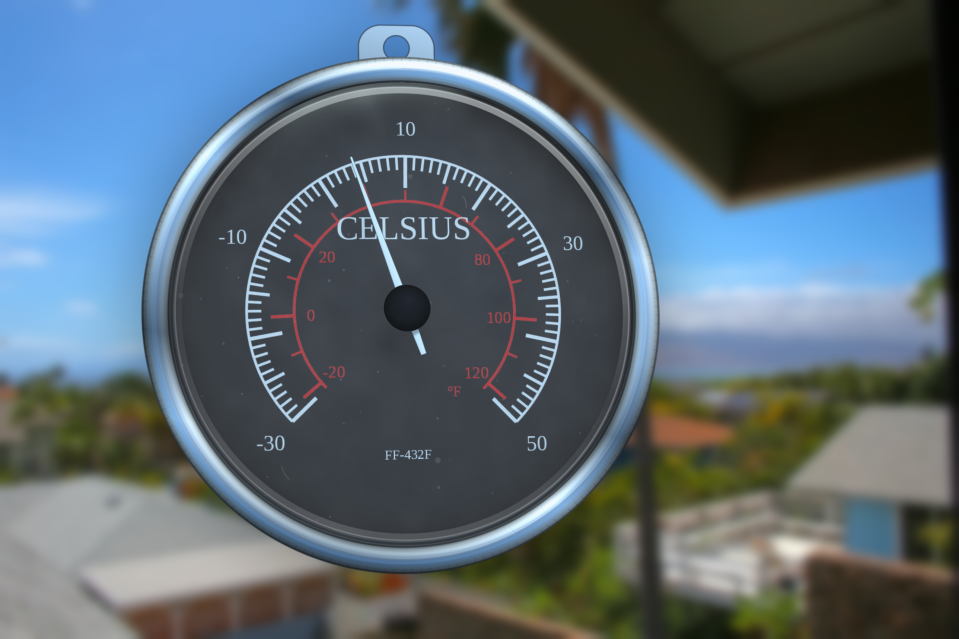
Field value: 4 °C
